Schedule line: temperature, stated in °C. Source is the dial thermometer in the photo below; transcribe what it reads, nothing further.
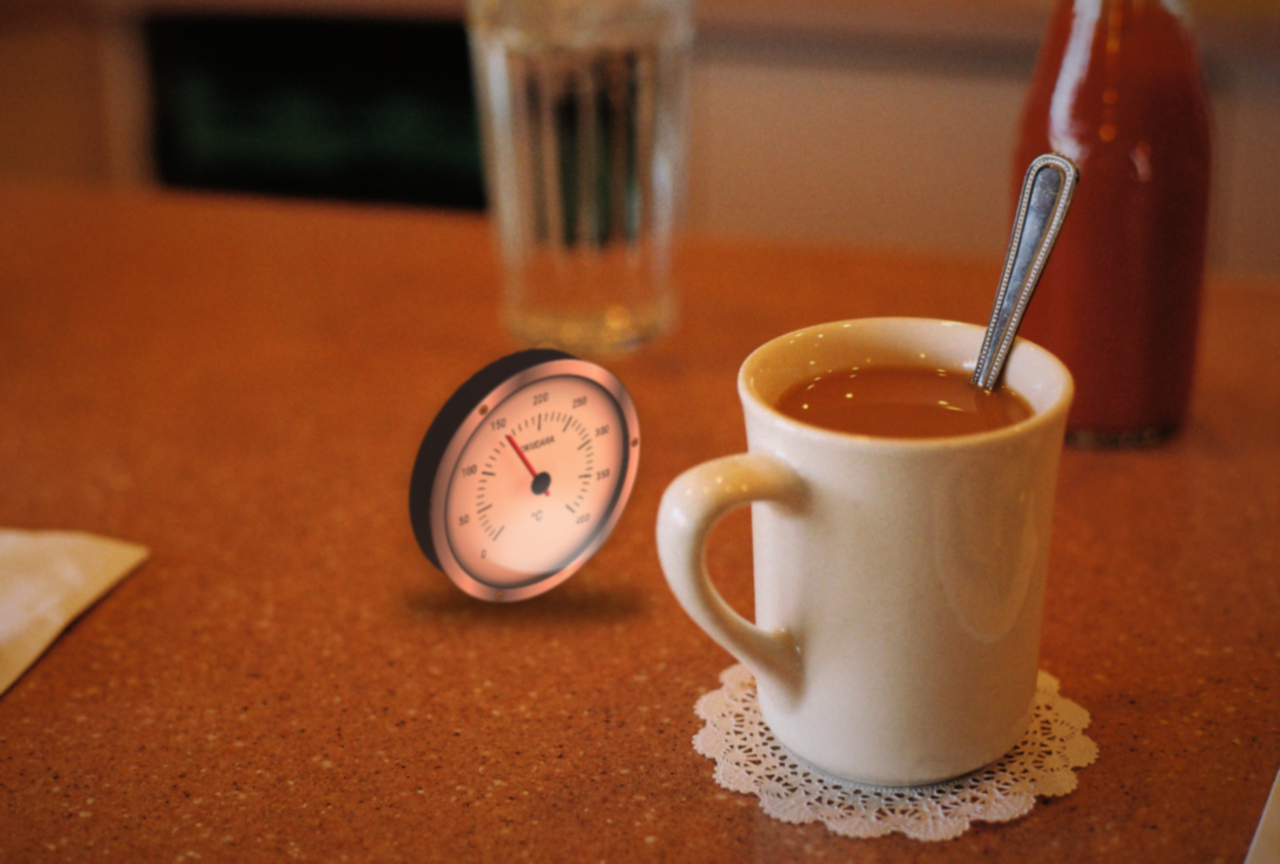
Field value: 150 °C
